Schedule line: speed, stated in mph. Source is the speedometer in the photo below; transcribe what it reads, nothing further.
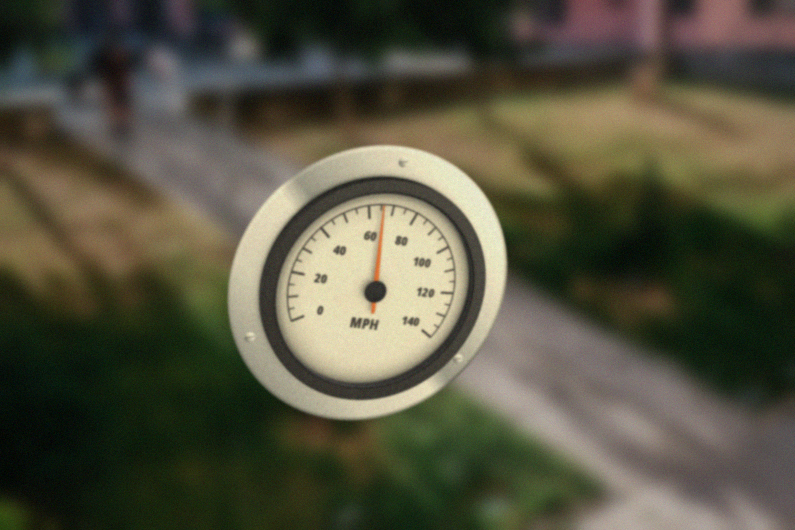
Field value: 65 mph
